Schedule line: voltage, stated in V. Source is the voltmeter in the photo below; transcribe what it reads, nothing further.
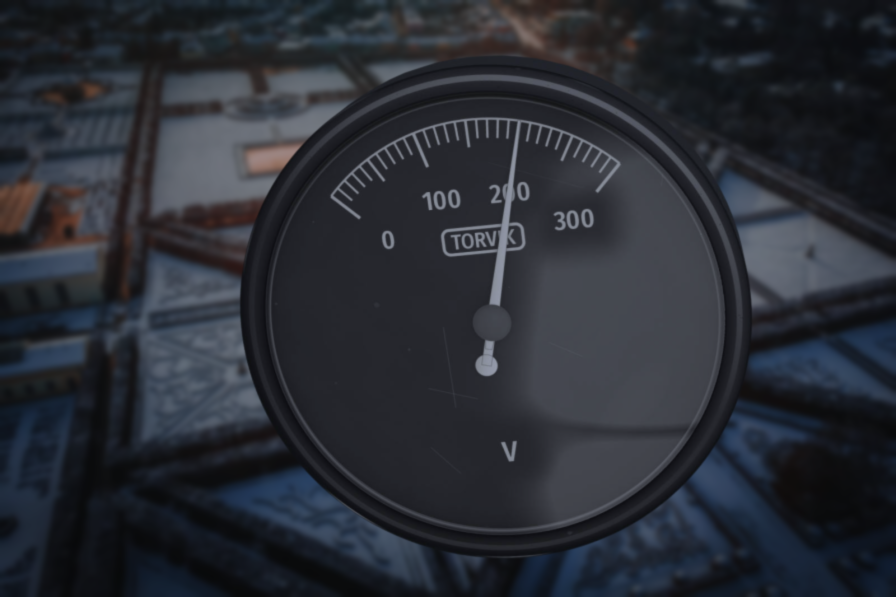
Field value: 200 V
